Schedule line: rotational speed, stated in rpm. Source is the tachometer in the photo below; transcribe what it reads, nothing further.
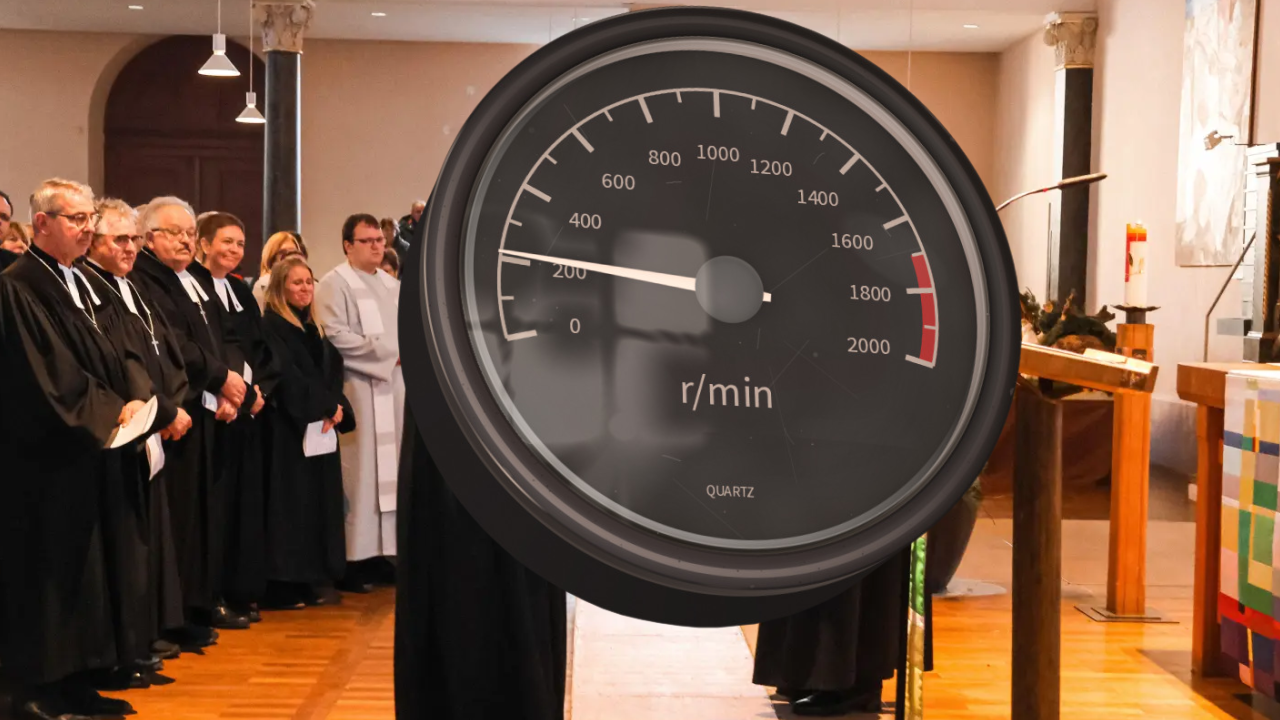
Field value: 200 rpm
